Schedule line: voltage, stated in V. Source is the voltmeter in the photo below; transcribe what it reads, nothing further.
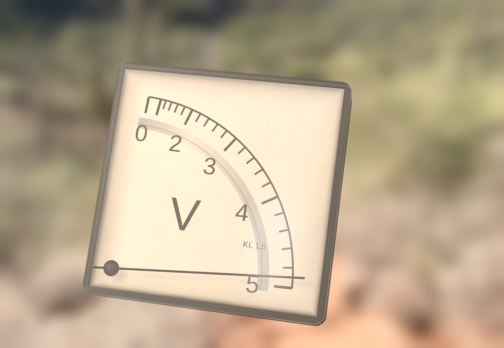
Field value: 4.9 V
